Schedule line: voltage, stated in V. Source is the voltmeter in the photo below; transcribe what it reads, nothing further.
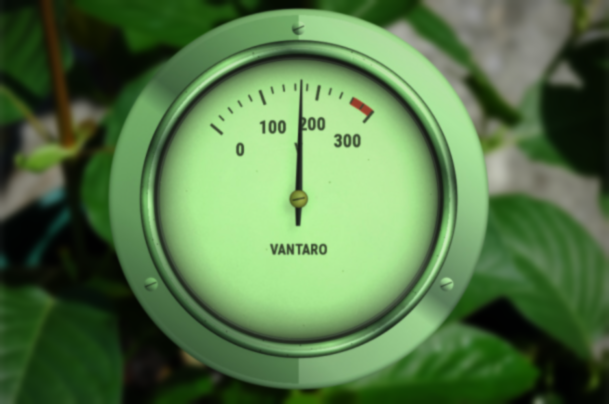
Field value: 170 V
